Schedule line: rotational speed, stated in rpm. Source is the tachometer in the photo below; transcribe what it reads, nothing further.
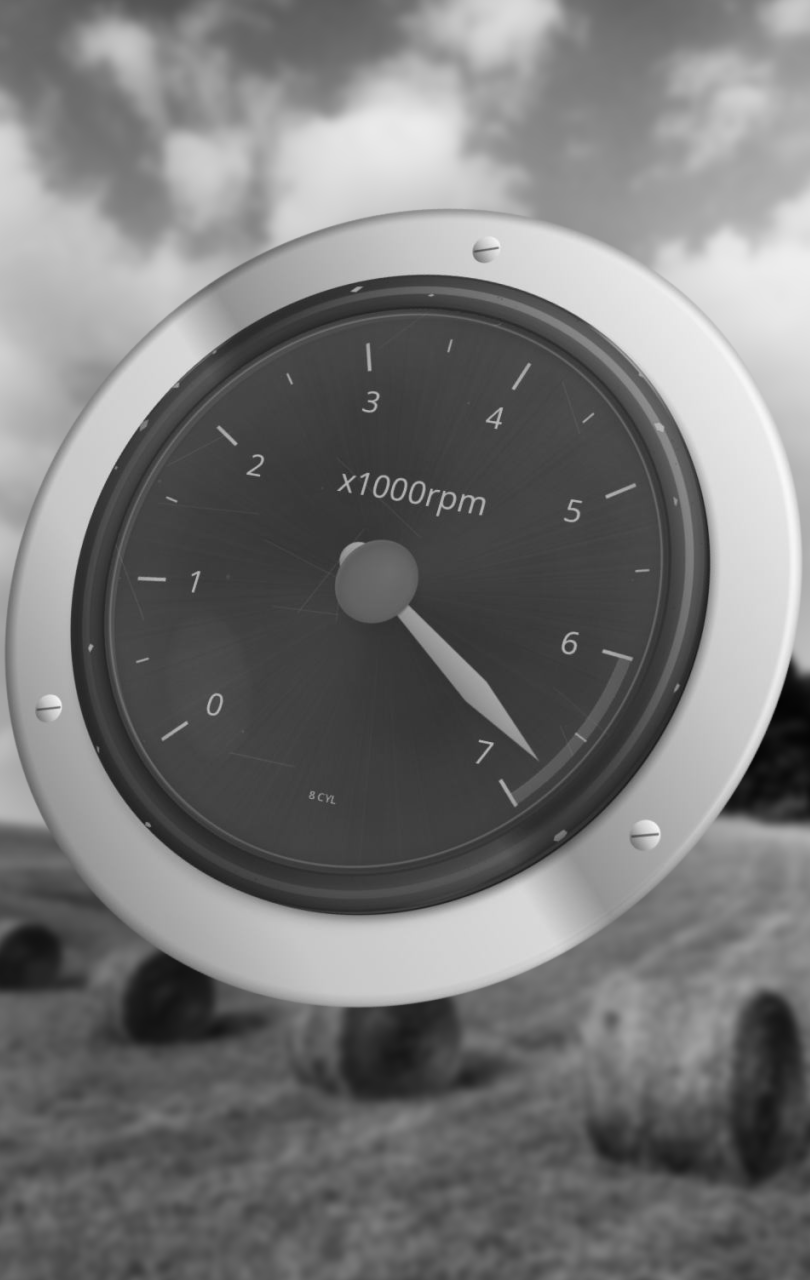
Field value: 6750 rpm
